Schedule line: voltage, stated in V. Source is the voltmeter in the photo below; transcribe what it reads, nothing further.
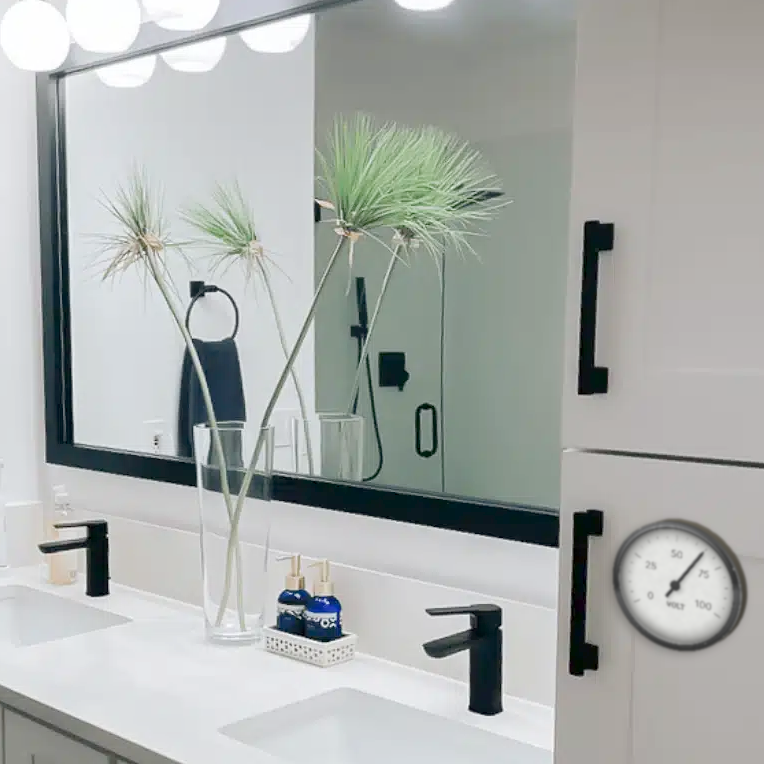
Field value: 65 V
